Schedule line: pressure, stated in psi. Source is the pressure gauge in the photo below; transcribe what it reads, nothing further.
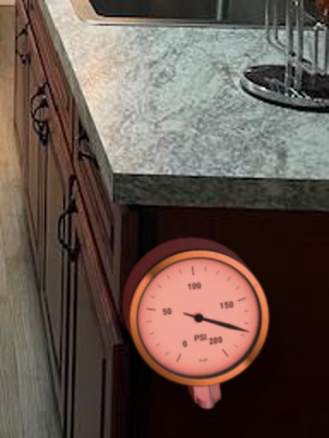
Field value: 175 psi
